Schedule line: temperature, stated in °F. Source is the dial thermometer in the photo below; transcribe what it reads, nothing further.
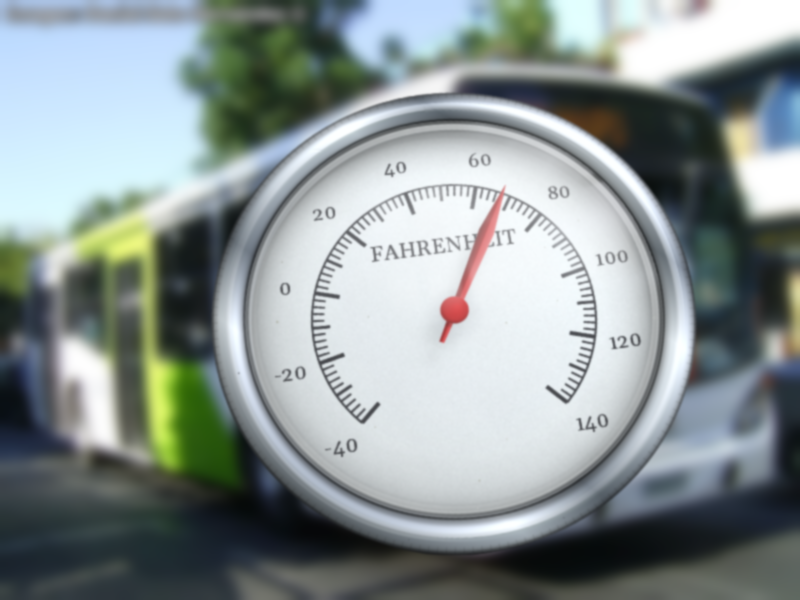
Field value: 68 °F
